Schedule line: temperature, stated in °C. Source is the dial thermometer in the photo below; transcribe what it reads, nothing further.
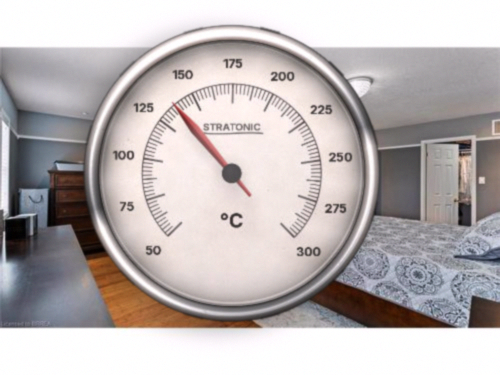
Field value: 137.5 °C
